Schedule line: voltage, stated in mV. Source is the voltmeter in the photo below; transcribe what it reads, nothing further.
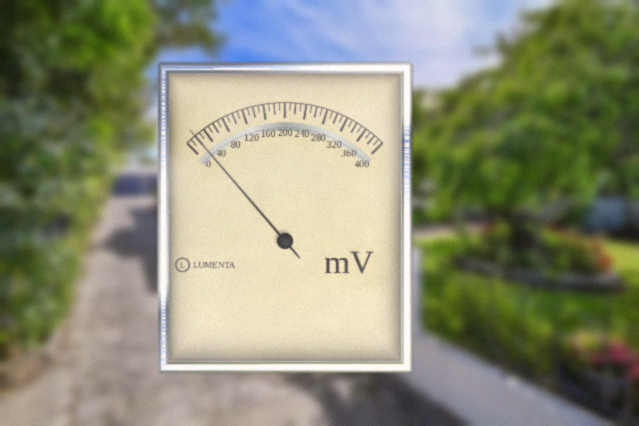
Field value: 20 mV
